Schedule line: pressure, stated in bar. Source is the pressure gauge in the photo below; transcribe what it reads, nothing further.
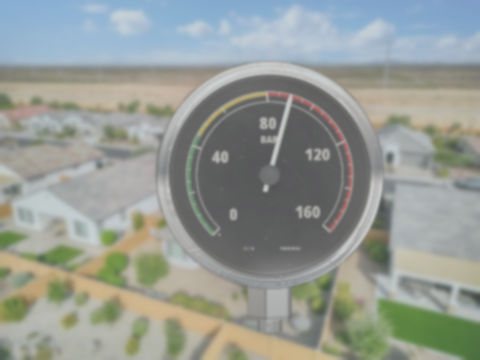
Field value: 90 bar
